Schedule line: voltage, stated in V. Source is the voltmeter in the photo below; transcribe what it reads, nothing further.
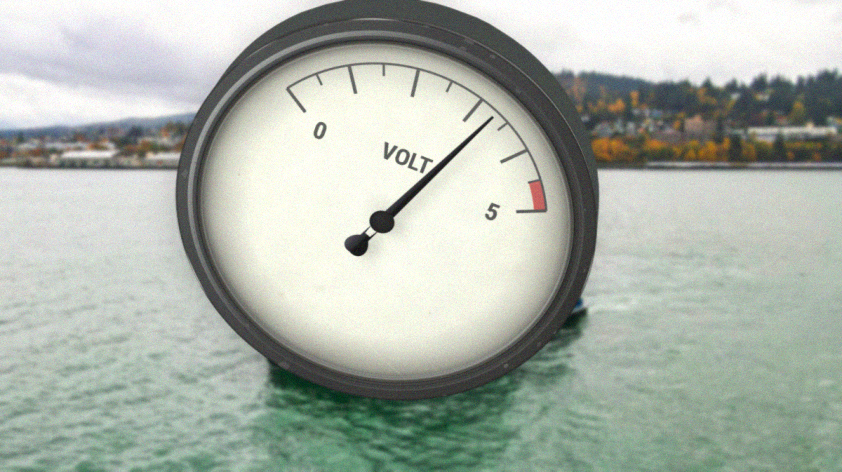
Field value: 3.25 V
